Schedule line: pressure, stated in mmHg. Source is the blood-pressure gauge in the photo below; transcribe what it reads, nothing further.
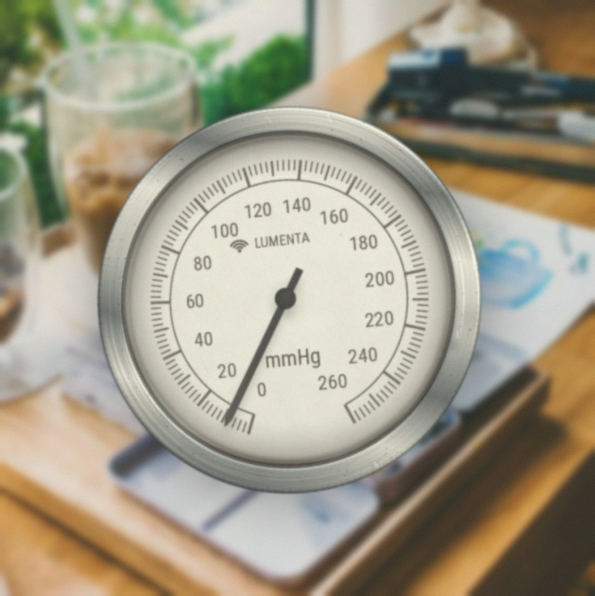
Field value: 8 mmHg
